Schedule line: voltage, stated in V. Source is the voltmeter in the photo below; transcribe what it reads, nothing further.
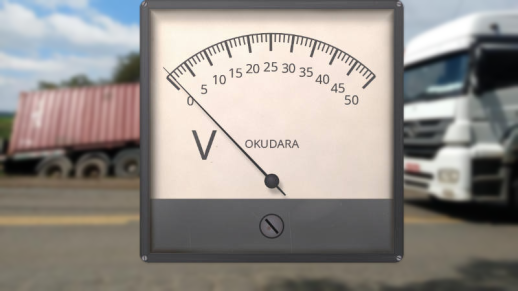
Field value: 1 V
